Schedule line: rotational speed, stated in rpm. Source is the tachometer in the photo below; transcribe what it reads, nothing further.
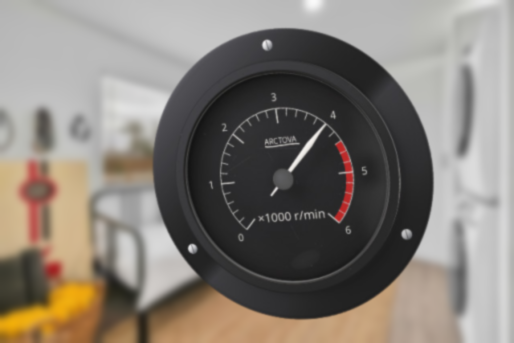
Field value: 4000 rpm
